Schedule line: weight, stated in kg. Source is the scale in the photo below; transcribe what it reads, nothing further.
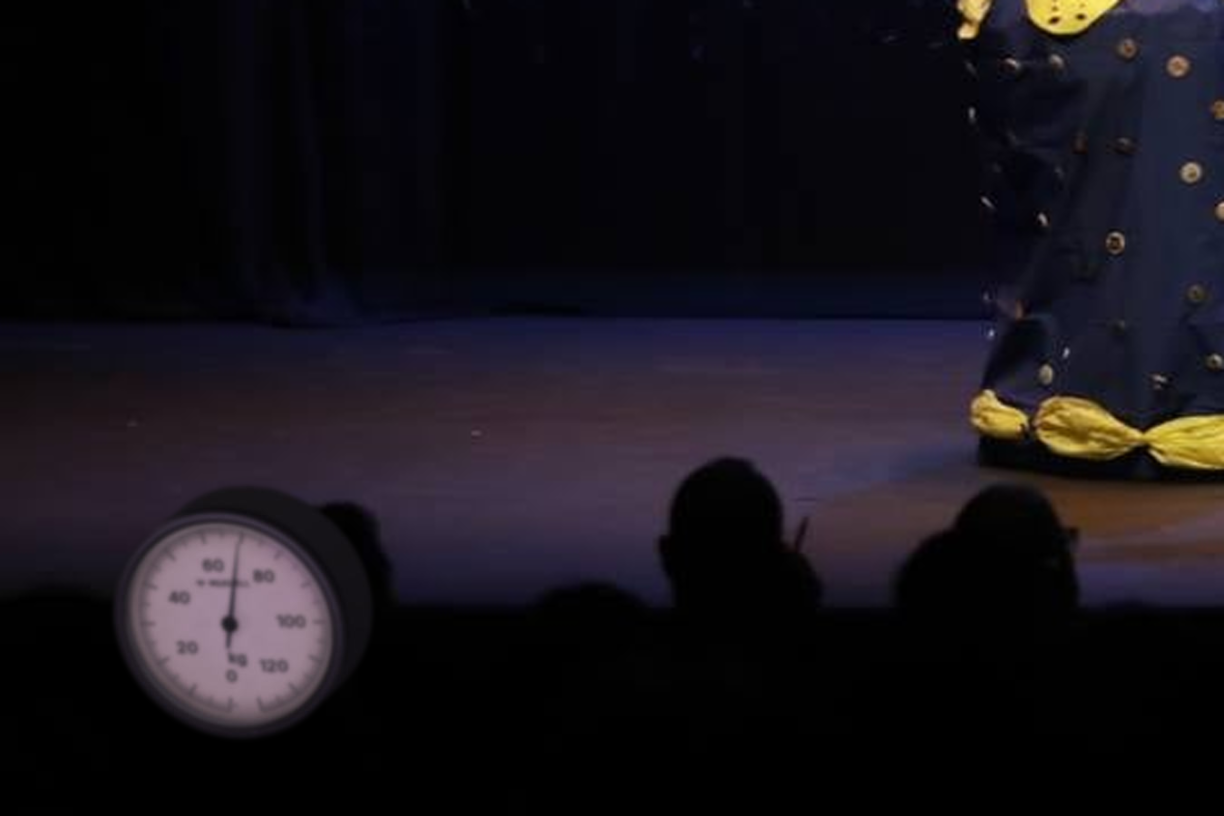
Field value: 70 kg
